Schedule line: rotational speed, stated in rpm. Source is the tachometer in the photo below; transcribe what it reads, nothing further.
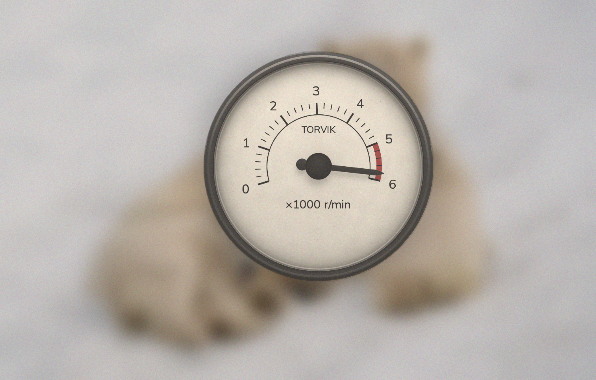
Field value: 5800 rpm
